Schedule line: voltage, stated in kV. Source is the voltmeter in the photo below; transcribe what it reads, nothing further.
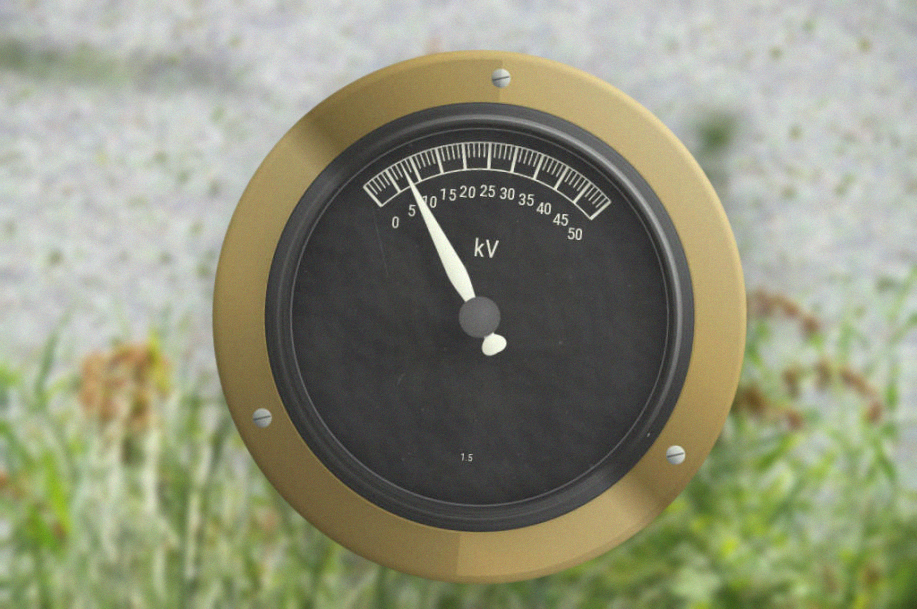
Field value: 8 kV
